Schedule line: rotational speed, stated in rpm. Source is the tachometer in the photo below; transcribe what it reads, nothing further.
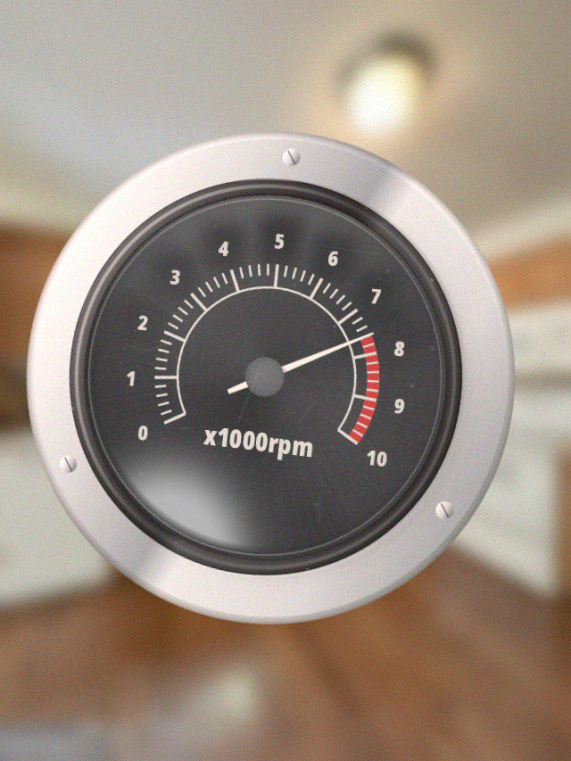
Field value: 7600 rpm
